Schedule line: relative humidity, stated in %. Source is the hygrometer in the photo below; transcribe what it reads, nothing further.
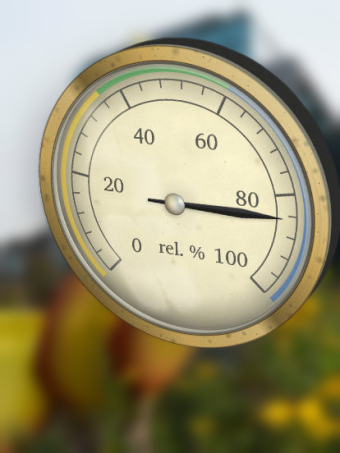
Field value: 84 %
